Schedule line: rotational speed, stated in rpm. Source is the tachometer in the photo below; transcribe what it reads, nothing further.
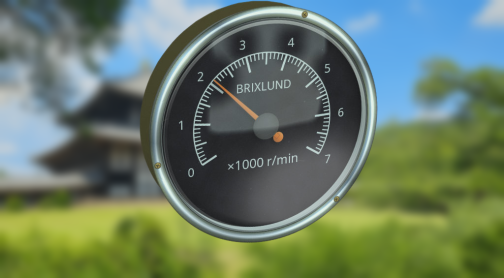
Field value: 2100 rpm
